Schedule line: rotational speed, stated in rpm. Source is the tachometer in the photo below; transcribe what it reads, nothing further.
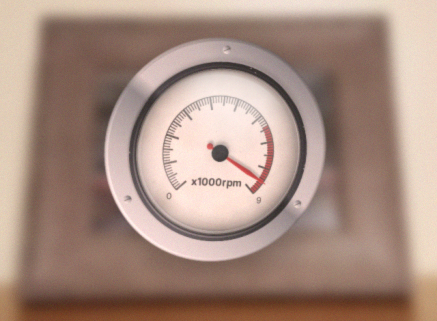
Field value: 8500 rpm
